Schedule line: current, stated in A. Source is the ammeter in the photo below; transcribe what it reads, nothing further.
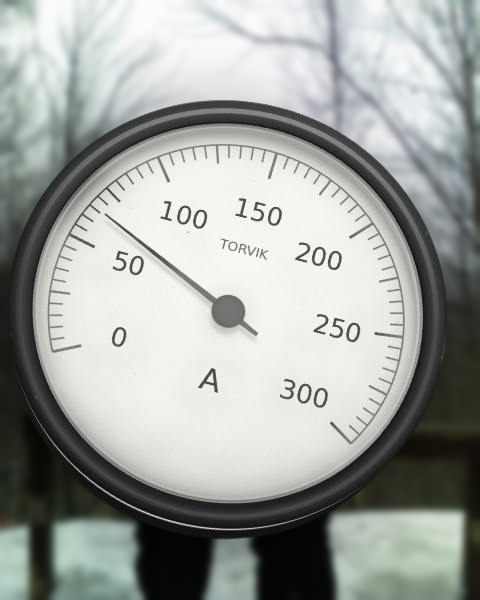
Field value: 65 A
